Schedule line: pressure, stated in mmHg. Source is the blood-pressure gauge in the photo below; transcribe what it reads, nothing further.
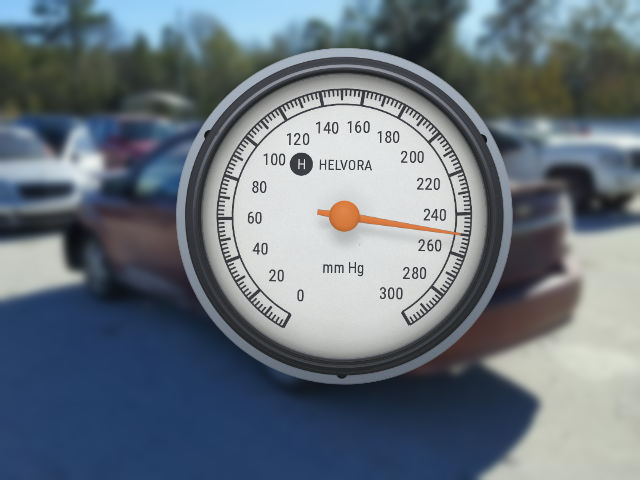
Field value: 250 mmHg
